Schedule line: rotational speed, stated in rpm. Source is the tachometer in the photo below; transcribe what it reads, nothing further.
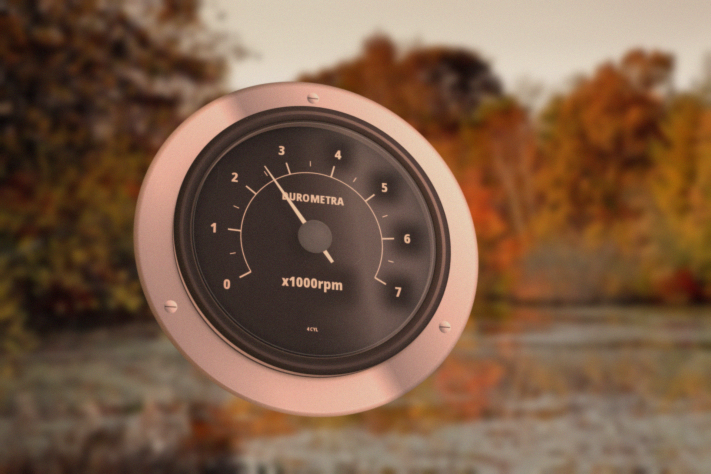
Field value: 2500 rpm
